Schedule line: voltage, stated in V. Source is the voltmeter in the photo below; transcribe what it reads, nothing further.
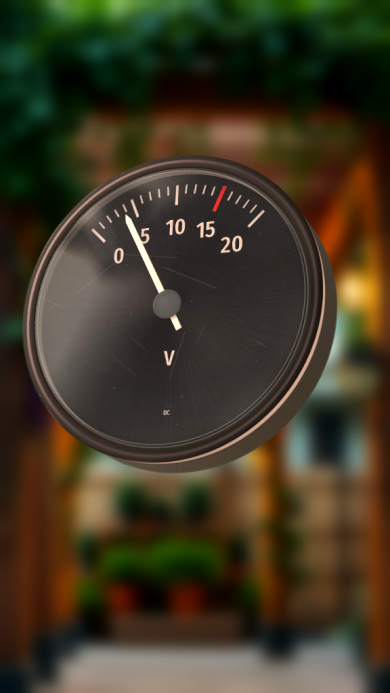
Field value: 4 V
